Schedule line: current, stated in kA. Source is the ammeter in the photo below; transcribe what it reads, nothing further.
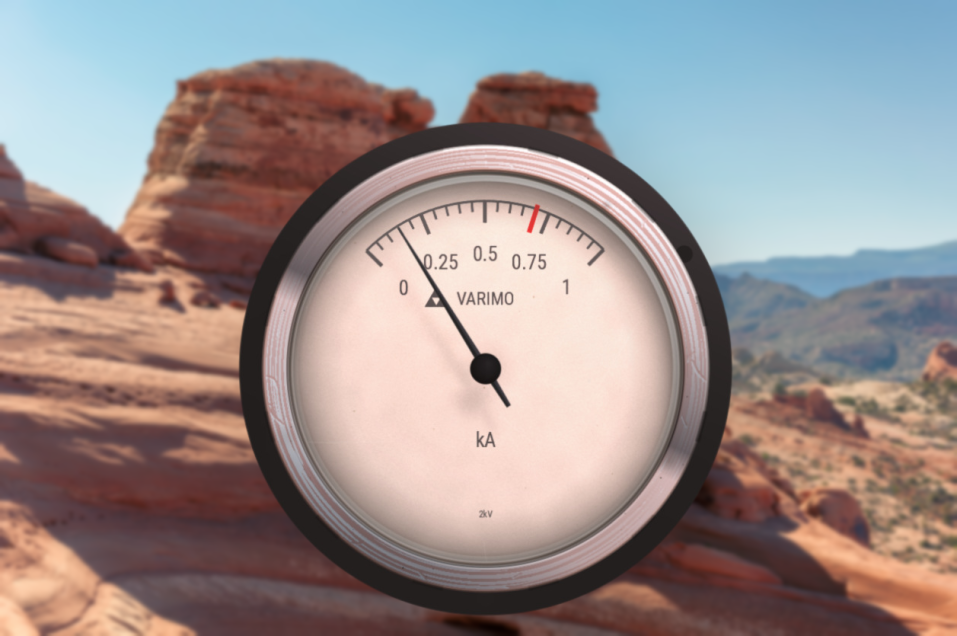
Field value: 0.15 kA
